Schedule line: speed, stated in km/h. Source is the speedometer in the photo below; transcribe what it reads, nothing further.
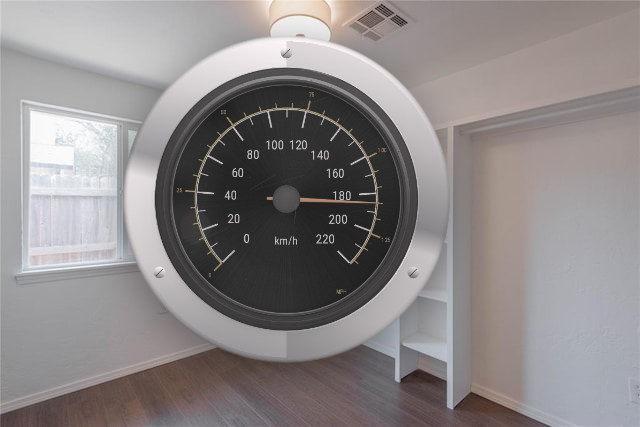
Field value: 185 km/h
